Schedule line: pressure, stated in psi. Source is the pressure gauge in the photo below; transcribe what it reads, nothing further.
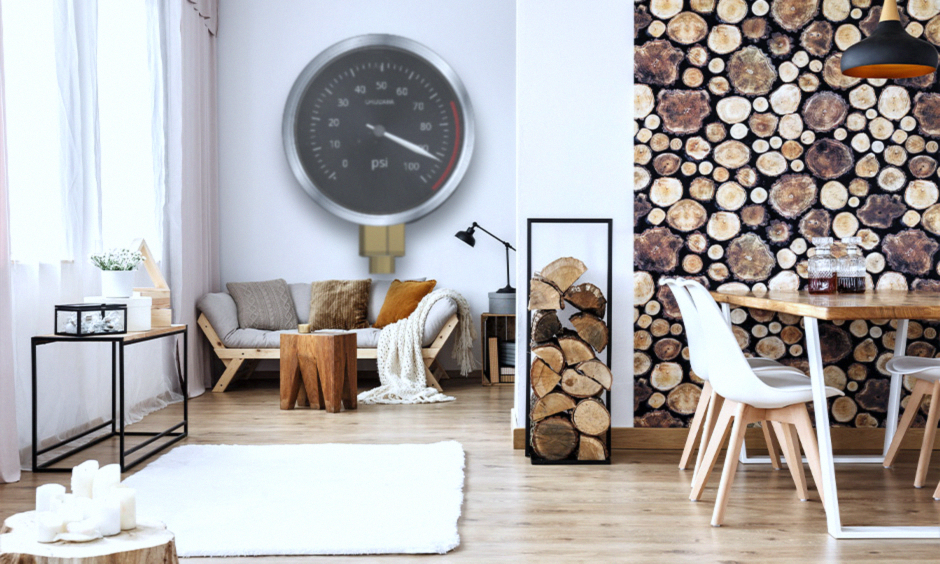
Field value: 92 psi
